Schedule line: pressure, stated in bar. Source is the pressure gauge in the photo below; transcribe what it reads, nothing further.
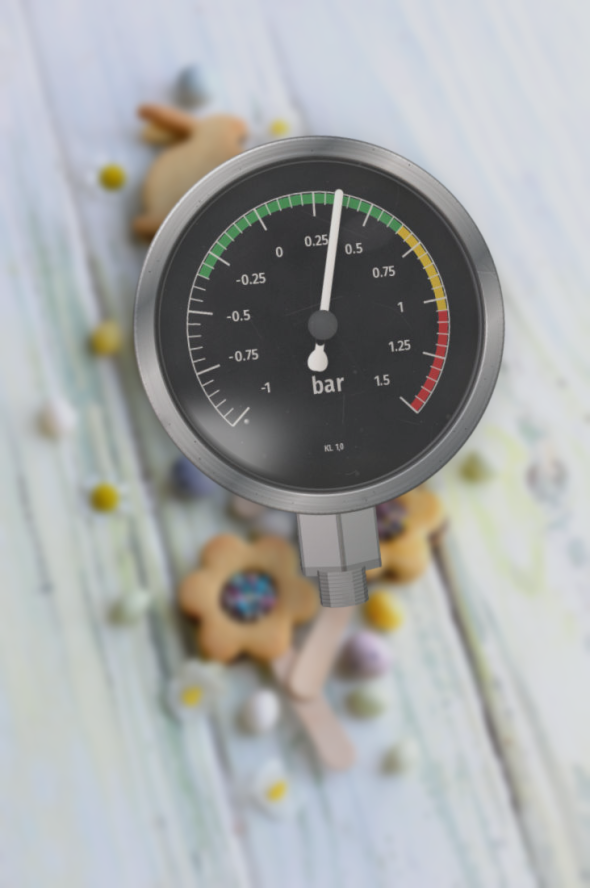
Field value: 0.35 bar
